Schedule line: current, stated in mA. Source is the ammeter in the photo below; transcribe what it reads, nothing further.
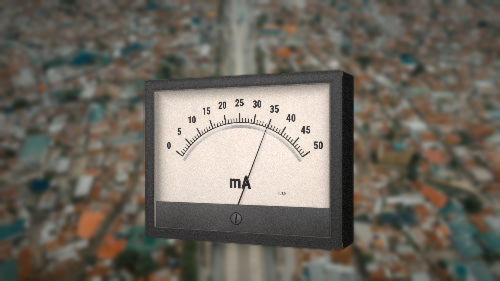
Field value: 35 mA
